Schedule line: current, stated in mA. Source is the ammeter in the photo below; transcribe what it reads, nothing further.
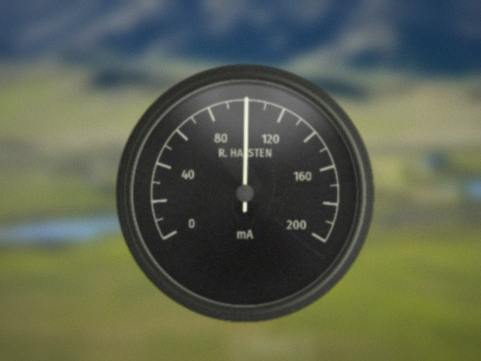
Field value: 100 mA
